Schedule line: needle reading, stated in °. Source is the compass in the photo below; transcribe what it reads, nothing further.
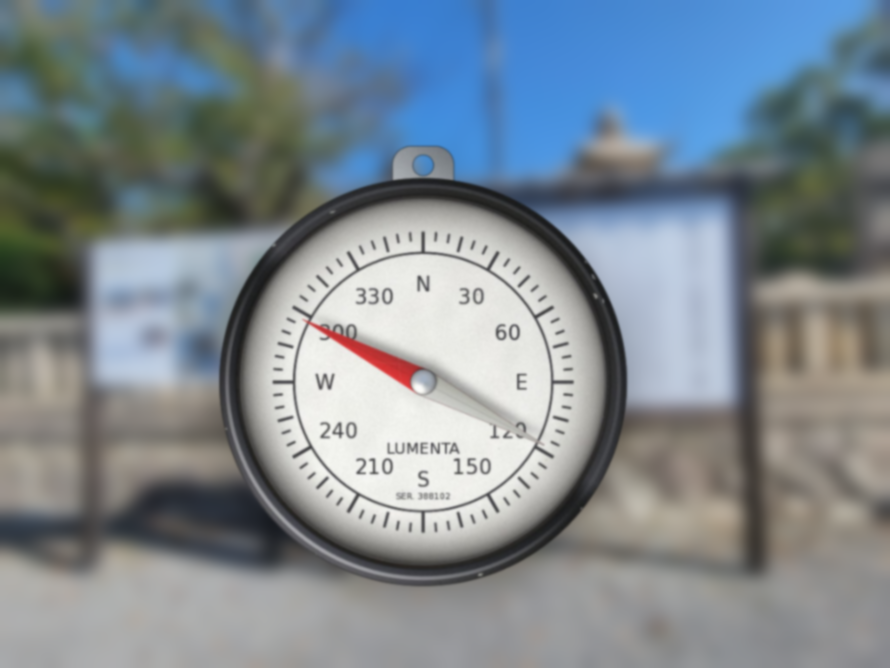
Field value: 297.5 °
